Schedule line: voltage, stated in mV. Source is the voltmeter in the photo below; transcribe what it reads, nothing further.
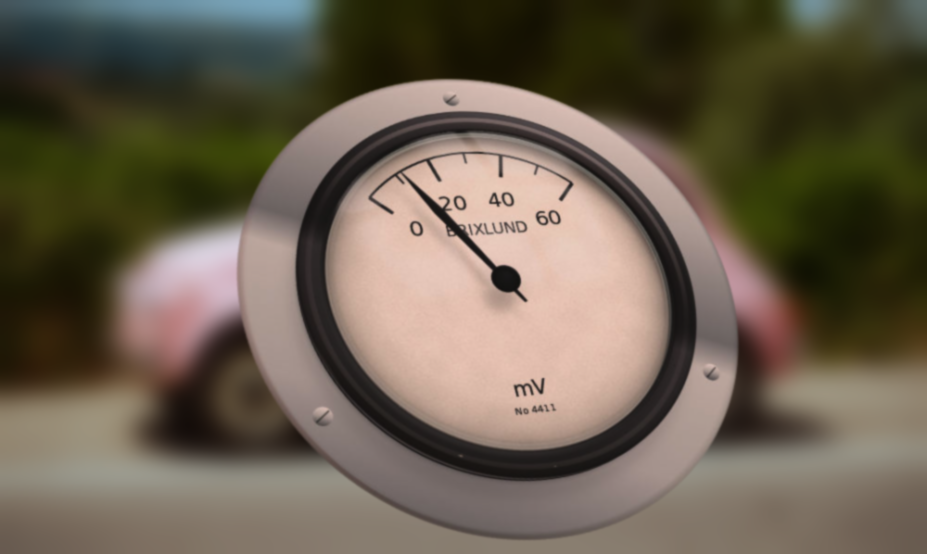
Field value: 10 mV
